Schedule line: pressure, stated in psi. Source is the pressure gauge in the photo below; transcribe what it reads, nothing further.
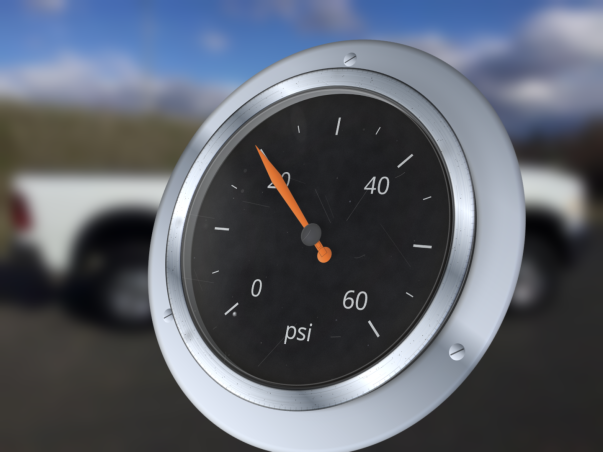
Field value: 20 psi
